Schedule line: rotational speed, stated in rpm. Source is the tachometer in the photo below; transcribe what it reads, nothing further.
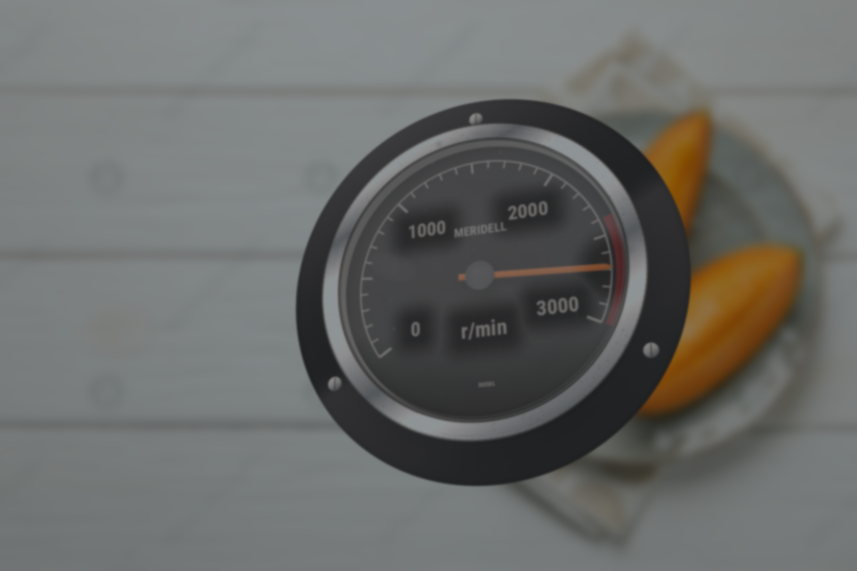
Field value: 2700 rpm
